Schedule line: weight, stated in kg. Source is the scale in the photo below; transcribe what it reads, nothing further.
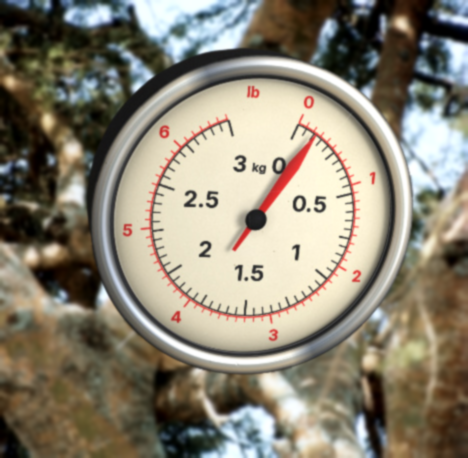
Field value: 0.1 kg
